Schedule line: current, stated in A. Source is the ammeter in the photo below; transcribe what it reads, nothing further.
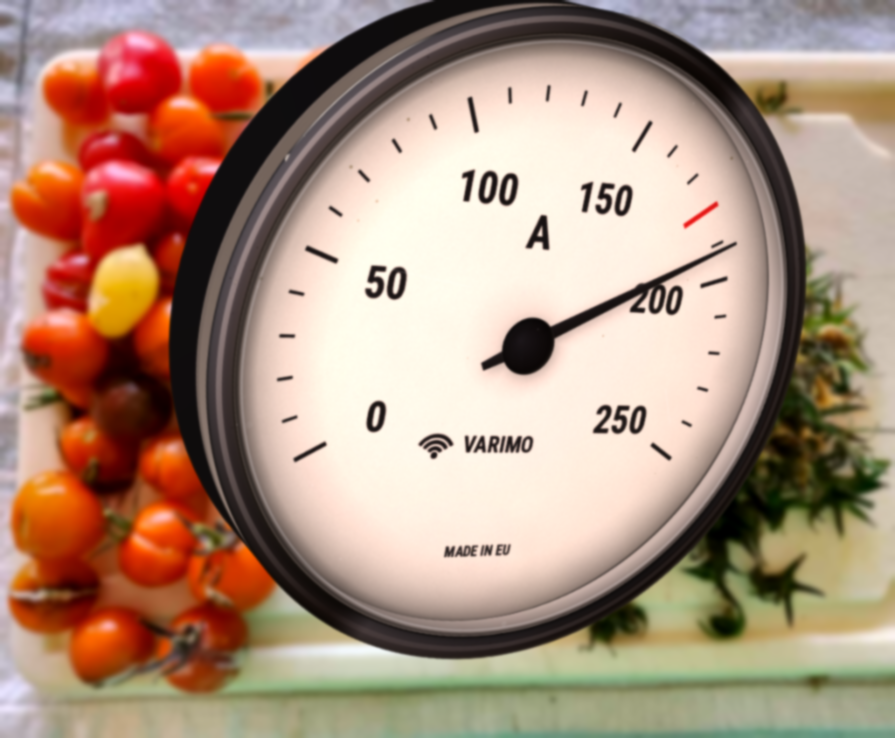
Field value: 190 A
